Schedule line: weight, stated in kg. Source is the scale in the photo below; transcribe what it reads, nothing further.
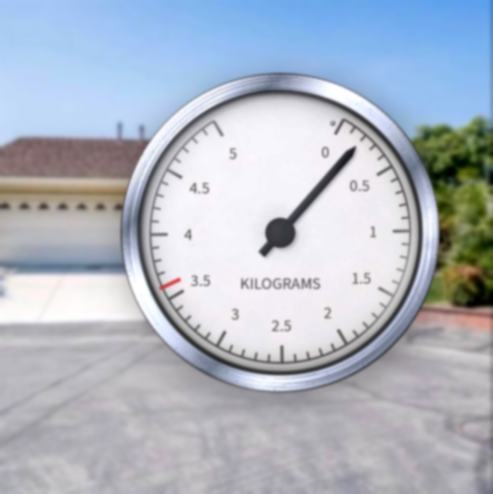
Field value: 0.2 kg
